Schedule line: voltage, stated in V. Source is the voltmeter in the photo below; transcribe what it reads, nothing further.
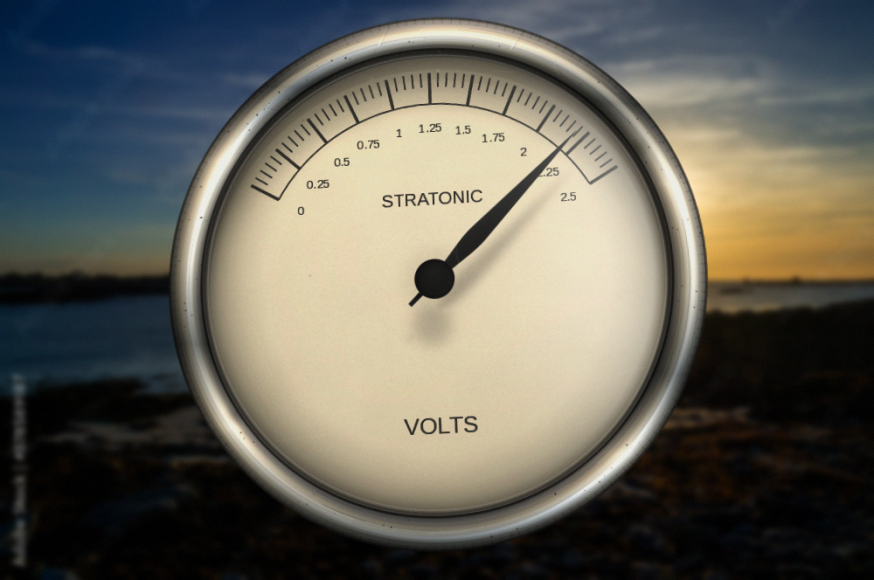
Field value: 2.2 V
